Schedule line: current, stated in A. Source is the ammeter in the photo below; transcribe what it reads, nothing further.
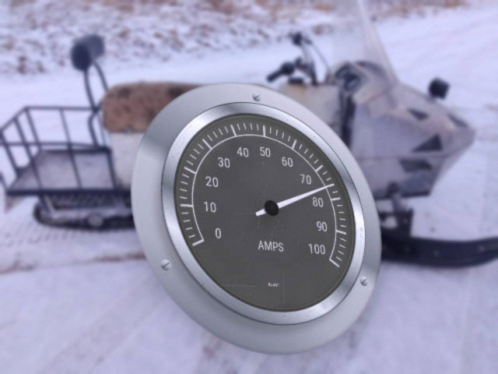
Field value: 76 A
